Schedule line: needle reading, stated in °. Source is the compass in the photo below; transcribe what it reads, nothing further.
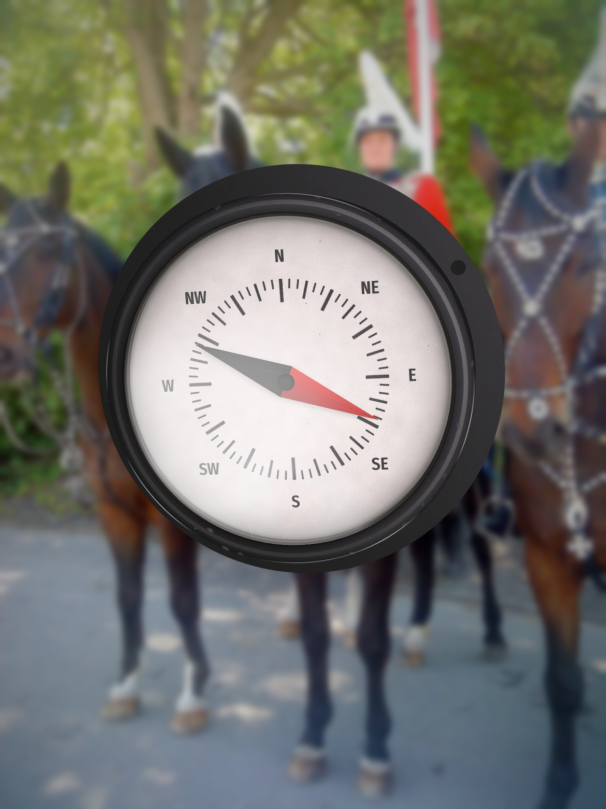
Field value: 115 °
